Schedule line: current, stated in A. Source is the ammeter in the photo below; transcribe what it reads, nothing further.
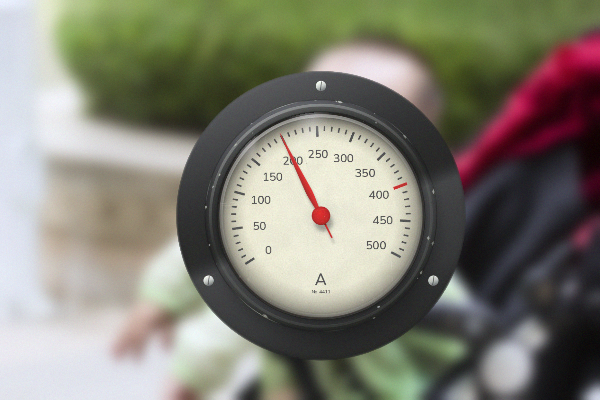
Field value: 200 A
